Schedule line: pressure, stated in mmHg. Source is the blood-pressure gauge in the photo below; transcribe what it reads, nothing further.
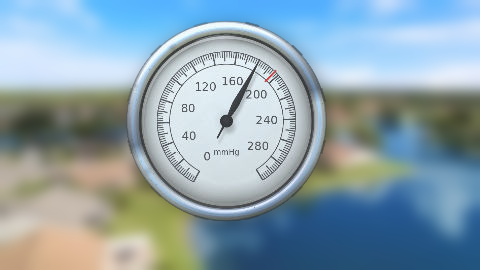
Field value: 180 mmHg
